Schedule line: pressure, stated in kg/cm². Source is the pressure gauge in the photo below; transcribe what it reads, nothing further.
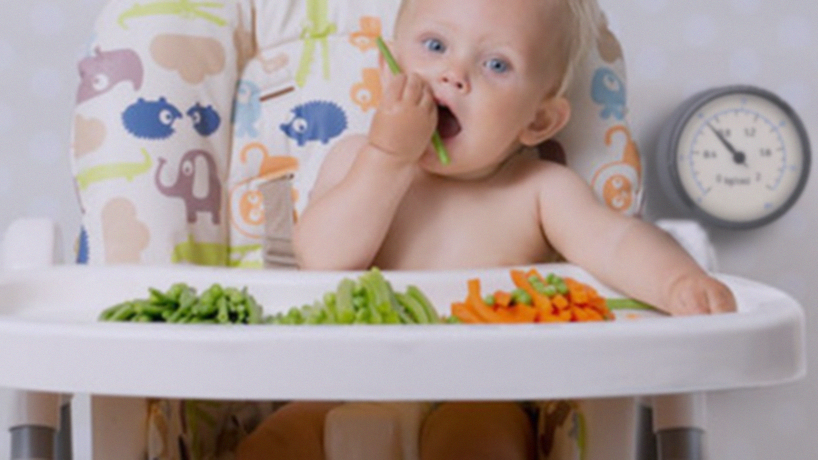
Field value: 0.7 kg/cm²
